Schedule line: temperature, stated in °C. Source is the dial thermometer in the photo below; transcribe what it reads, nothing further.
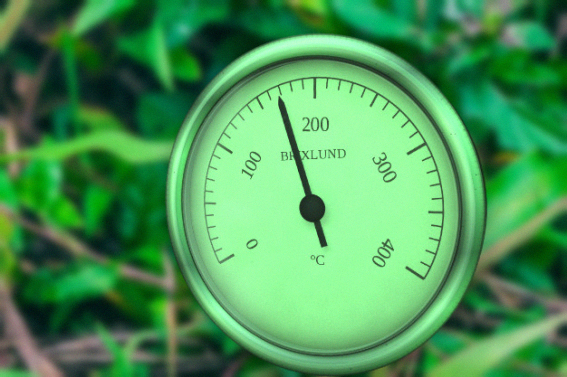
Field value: 170 °C
